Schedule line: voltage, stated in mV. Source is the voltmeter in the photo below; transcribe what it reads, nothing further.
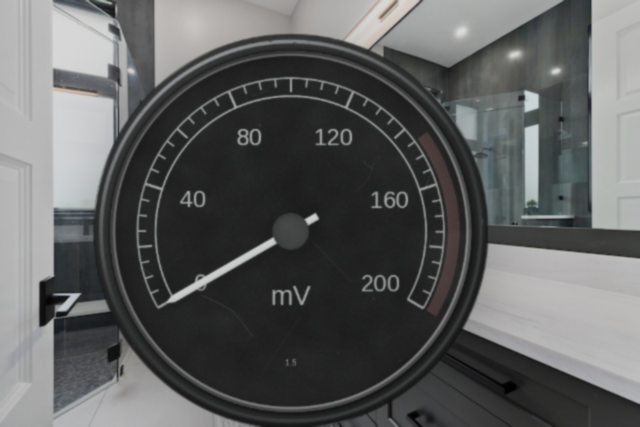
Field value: 0 mV
